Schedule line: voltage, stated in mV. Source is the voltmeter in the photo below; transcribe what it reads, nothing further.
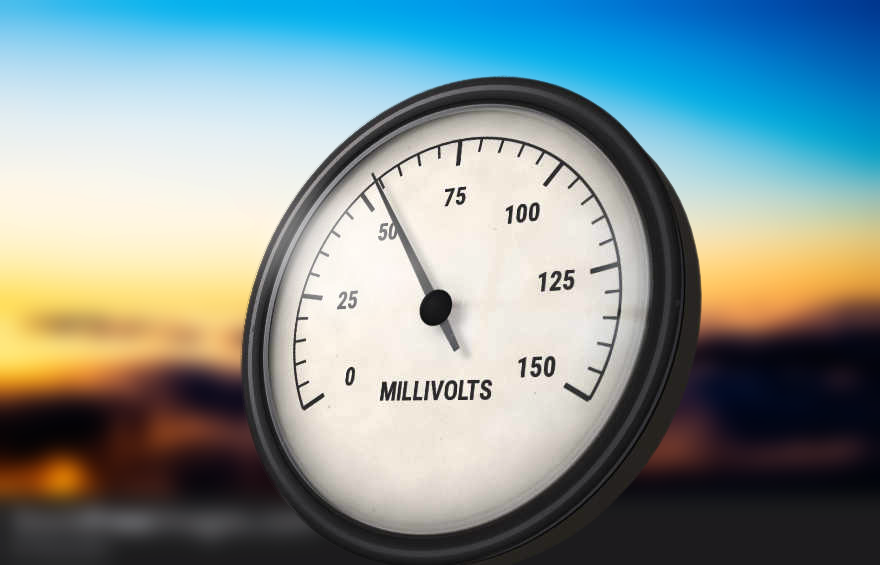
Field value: 55 mV
